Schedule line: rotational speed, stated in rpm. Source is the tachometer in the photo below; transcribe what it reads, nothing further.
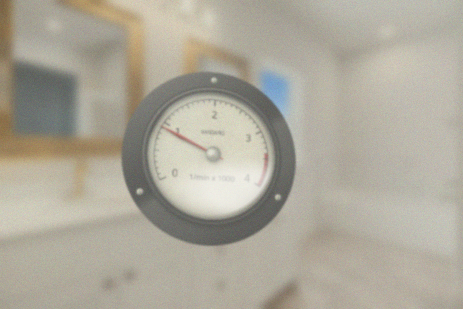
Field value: 900 rpm
